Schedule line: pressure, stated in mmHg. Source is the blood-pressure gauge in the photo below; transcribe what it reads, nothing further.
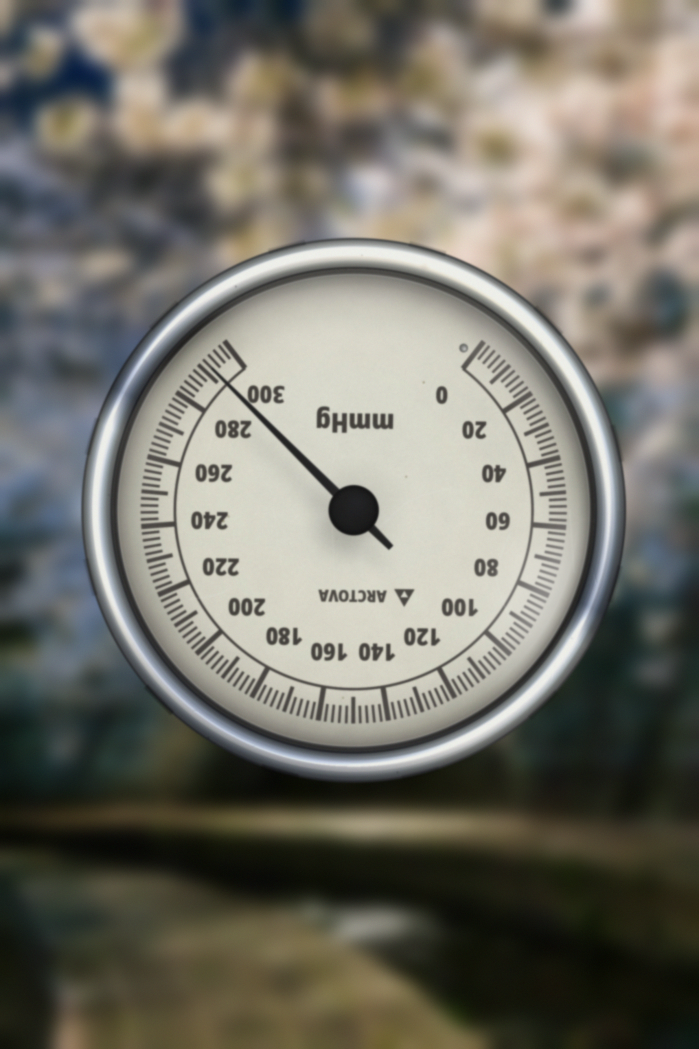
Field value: 292 mmHg
